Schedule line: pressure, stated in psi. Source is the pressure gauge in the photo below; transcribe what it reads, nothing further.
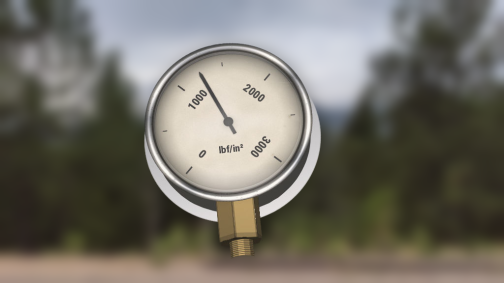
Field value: 1250 psi
